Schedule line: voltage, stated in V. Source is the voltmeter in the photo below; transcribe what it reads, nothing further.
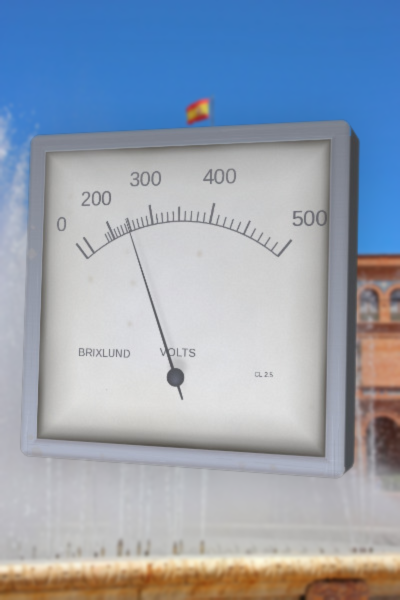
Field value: 250 V
